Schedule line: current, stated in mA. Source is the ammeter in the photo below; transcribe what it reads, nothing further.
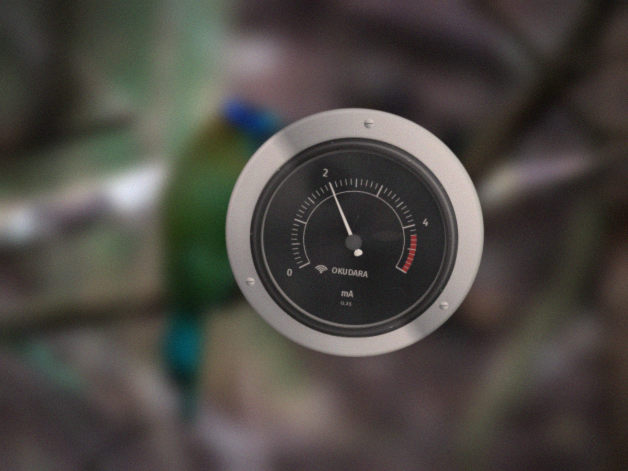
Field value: 2 mA
